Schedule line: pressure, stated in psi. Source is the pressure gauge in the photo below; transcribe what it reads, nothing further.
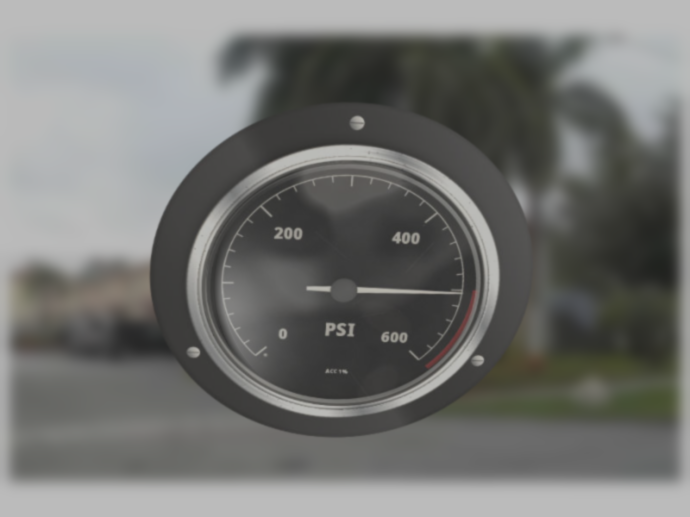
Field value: 500 psi
